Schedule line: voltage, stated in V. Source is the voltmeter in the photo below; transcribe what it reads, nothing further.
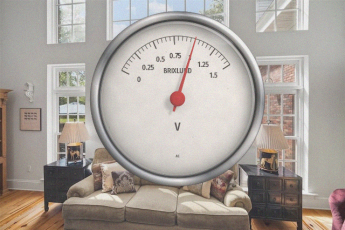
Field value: 1 V
